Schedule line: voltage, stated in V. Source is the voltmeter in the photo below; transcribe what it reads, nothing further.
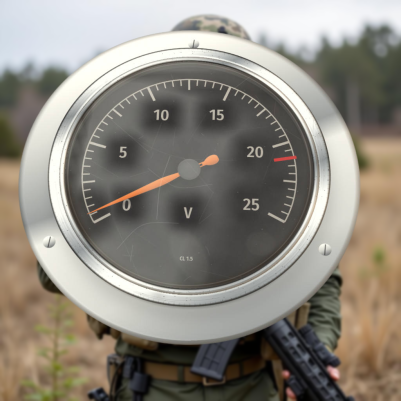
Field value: 0.5 V
